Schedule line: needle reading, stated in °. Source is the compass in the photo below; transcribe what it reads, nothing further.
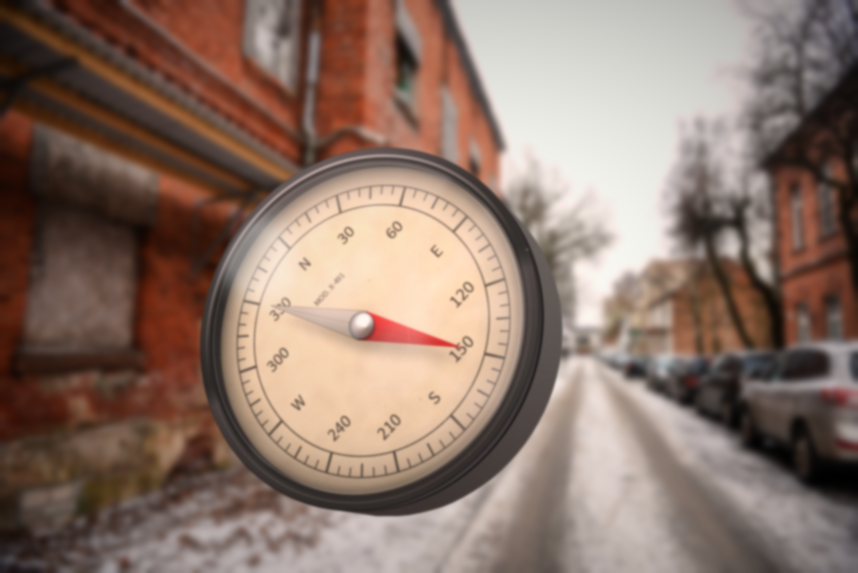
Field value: 150 °
